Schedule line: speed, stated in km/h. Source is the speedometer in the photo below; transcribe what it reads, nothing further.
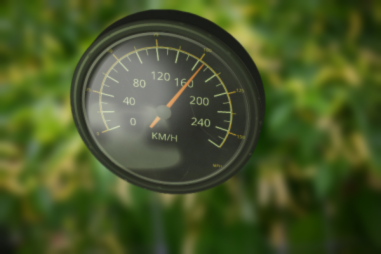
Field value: 165 km/h
